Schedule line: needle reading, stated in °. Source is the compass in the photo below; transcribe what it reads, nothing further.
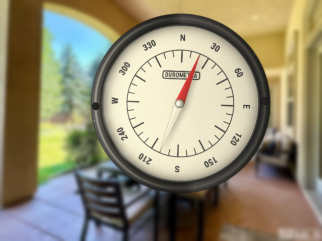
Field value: 20 °
